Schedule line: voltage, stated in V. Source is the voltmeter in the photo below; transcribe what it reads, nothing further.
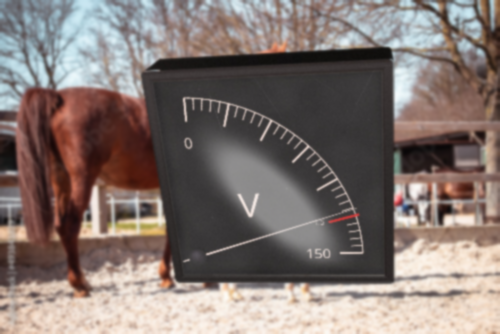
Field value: 120 V
